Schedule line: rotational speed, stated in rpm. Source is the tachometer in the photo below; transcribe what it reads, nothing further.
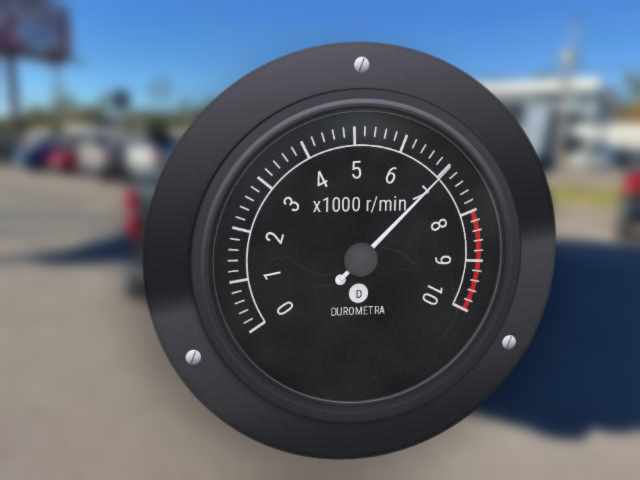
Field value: 7000 rpm
